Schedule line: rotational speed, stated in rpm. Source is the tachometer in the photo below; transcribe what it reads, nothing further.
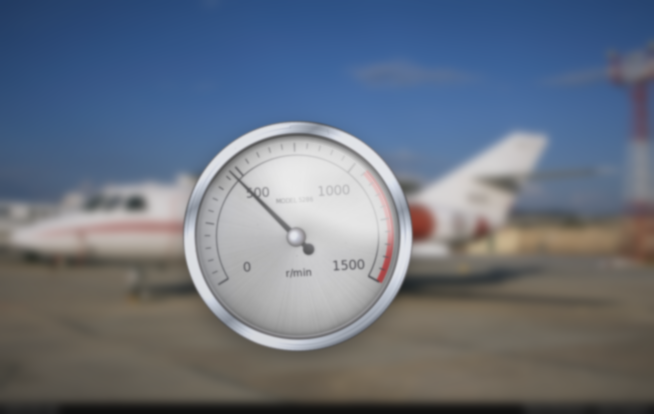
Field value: 475 rpm
